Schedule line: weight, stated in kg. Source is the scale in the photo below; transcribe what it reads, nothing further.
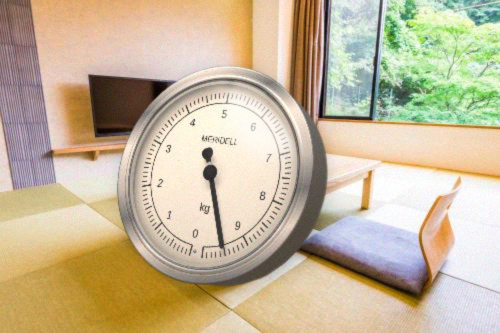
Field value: 9.5 kg
